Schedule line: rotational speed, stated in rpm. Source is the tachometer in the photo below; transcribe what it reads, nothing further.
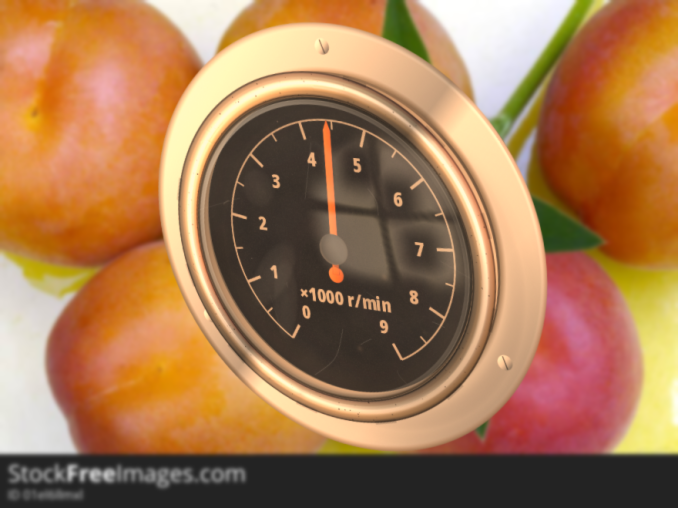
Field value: 4500 rpm
